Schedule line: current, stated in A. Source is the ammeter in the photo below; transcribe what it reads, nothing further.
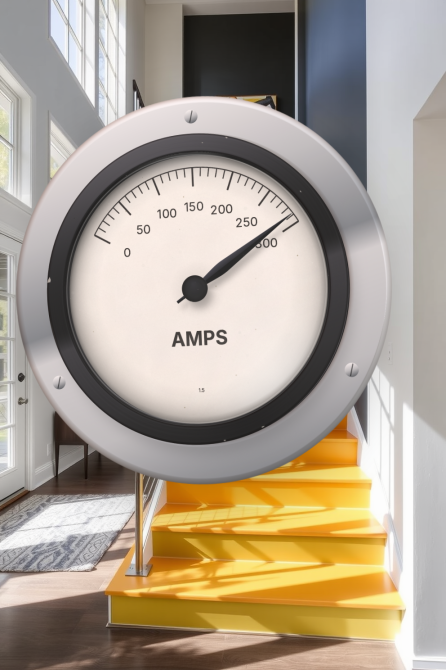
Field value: 290 A
